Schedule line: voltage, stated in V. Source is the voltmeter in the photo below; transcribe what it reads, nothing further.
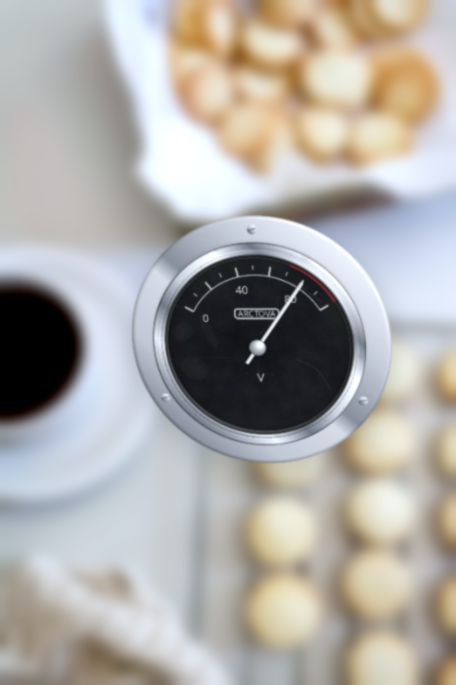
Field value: 80 V
